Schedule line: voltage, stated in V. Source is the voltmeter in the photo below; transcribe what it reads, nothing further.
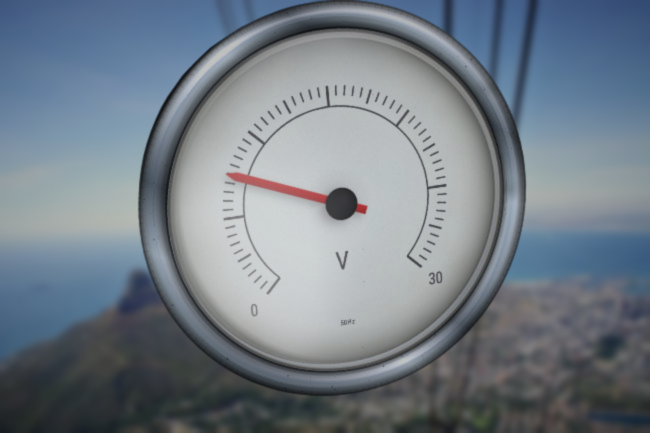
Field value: 7.5 V
